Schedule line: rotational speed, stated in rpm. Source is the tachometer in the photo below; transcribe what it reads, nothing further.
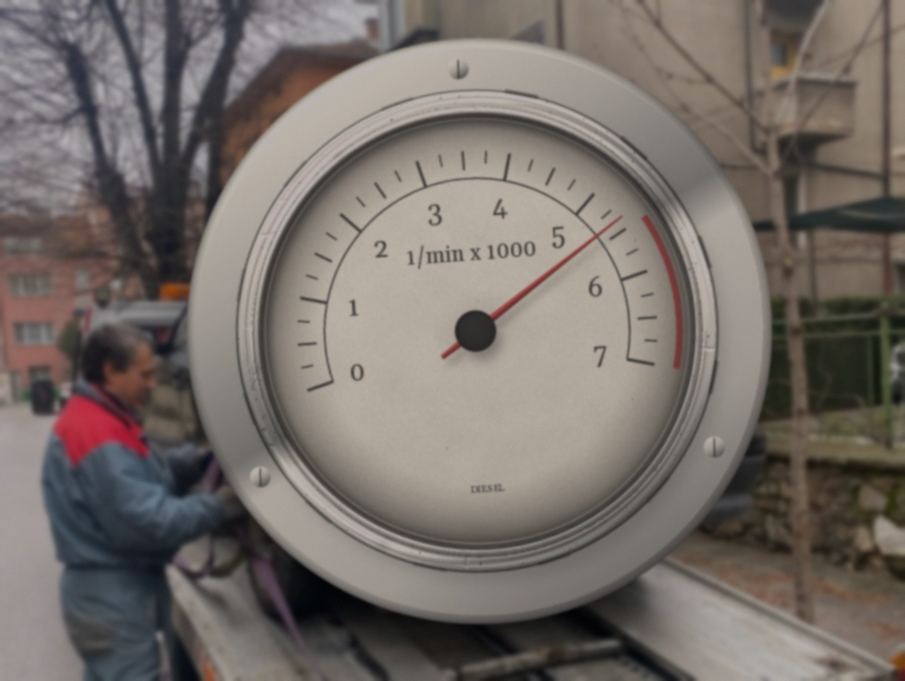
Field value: 5375 rpm
